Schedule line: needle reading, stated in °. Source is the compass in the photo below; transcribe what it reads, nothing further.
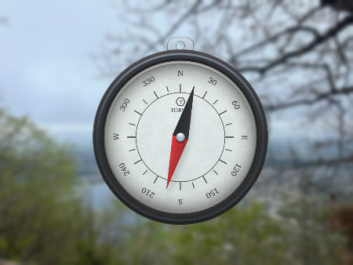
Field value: 195 °
